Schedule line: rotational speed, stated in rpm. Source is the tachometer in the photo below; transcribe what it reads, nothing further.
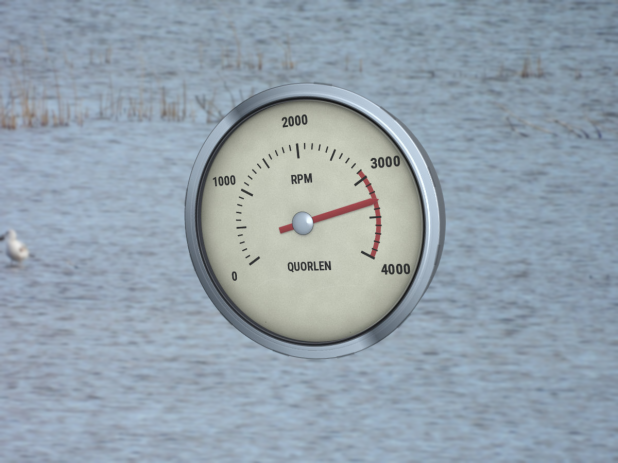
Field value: 3300 rpm
